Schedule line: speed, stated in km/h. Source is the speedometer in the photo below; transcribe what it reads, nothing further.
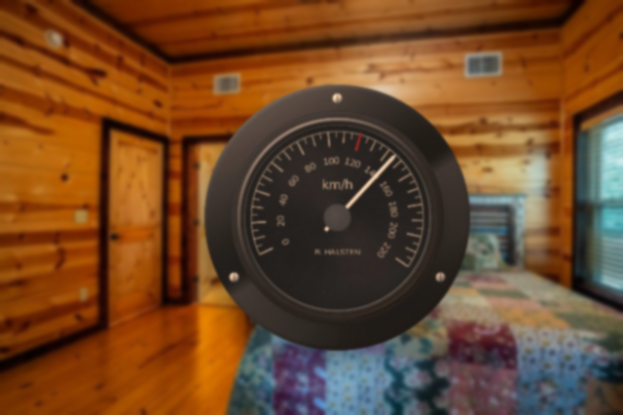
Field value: 145 km/h
